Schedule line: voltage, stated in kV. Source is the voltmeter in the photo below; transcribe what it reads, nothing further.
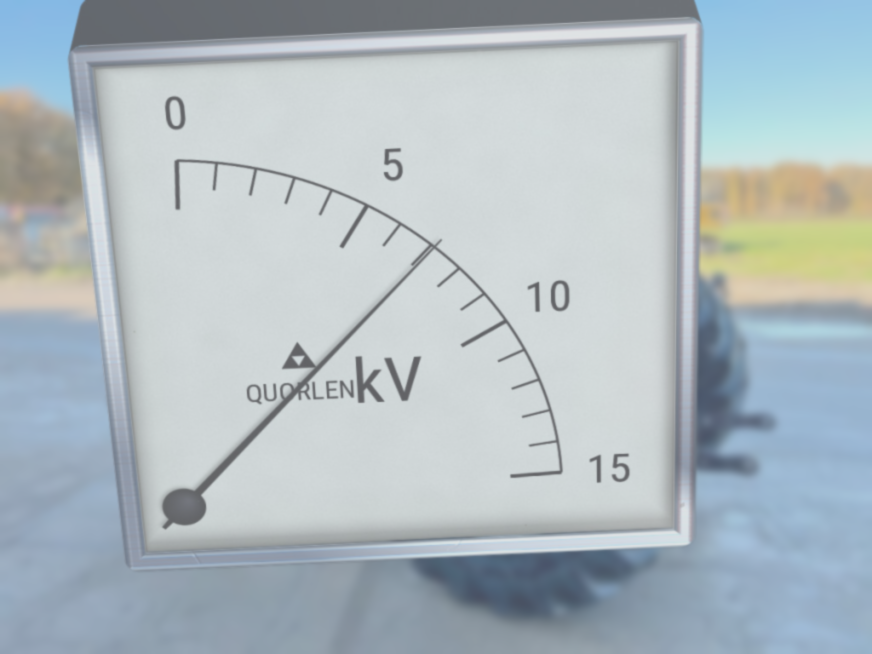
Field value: 7 kV
